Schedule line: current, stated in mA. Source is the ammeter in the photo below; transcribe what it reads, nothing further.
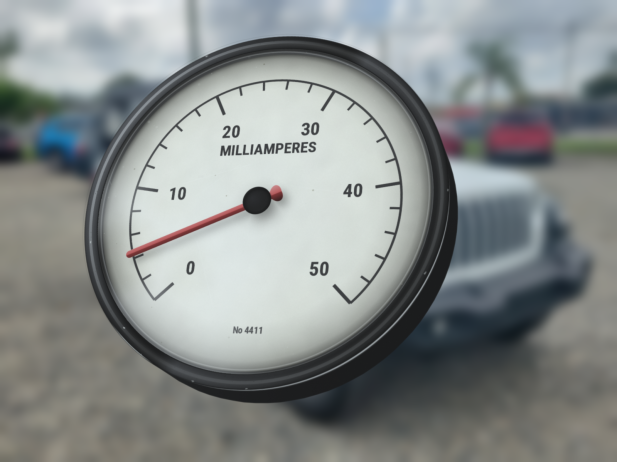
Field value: 4 mA
